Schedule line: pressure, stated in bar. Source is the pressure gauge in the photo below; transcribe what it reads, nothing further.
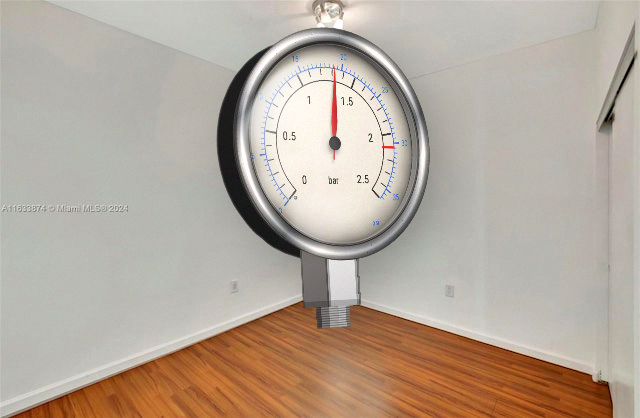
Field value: 1.3 bar
